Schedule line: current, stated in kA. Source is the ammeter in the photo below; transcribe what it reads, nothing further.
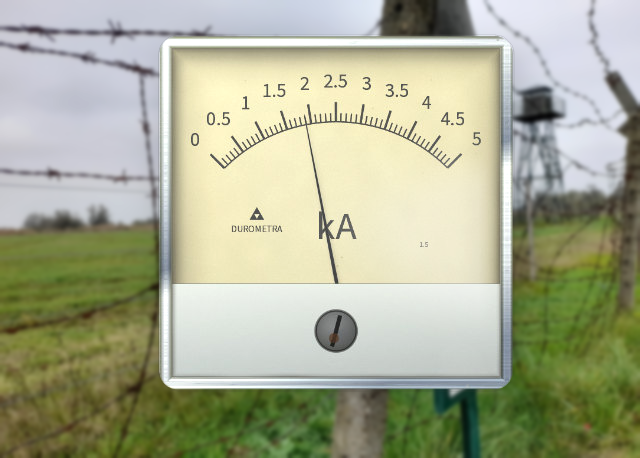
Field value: 1.9 kA
